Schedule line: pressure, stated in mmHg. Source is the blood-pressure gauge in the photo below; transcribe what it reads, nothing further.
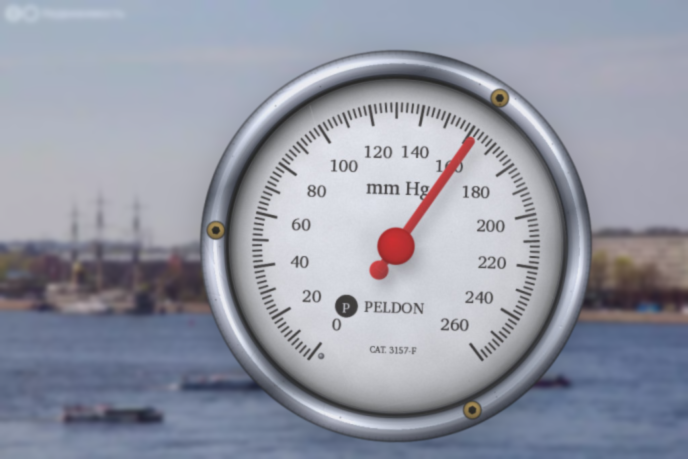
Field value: 162 mmHg
